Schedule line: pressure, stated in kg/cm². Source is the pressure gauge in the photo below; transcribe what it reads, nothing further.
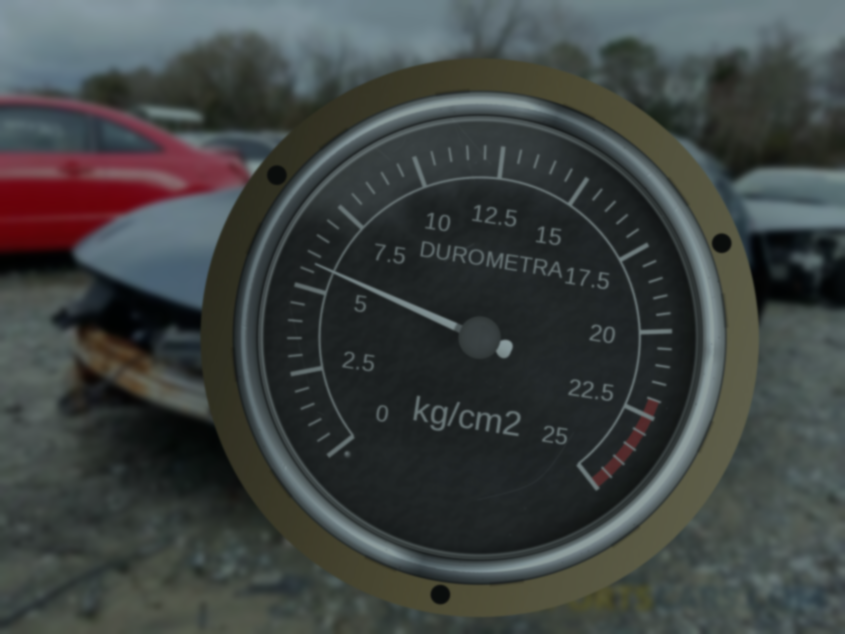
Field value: 5.75 kg/cm²
